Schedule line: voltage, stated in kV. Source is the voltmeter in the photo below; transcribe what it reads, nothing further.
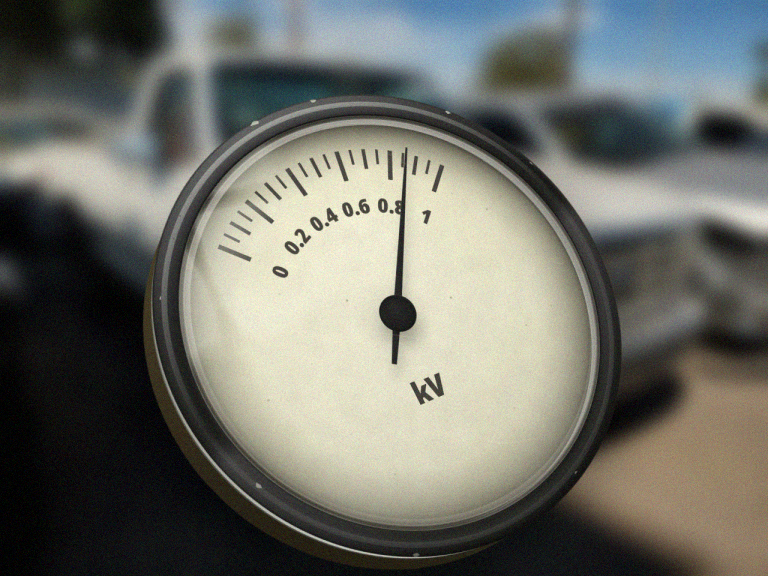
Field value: 0.85 kV
